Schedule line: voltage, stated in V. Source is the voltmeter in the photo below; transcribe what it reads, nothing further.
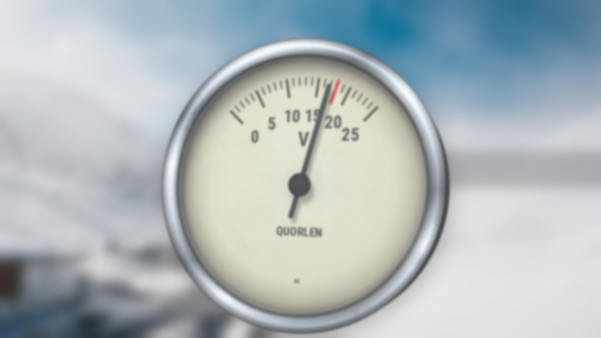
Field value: 17 V
